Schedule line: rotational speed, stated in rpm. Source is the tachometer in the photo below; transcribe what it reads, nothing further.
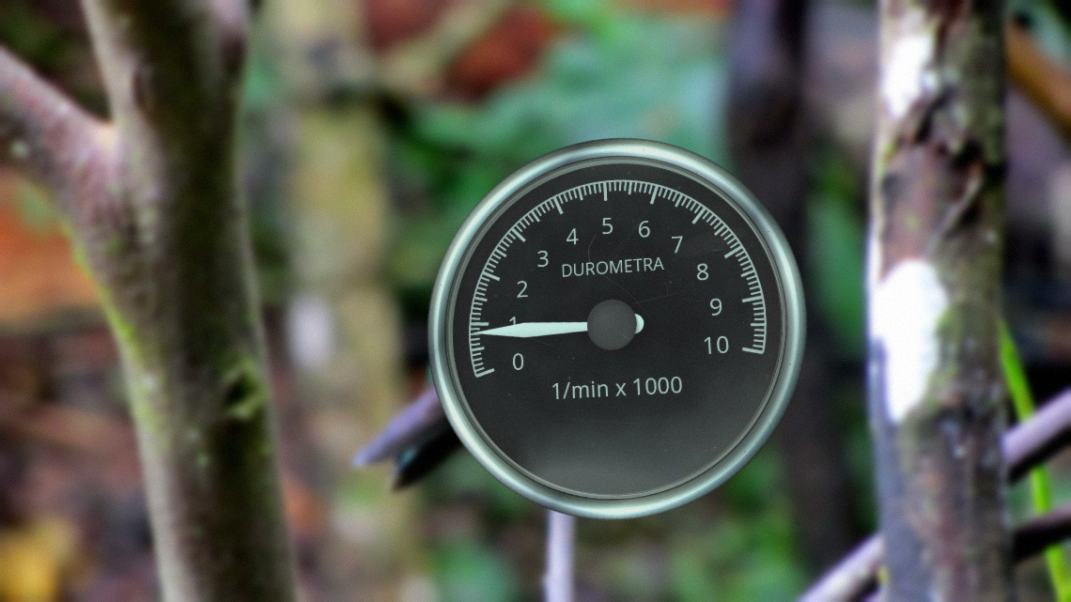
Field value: 800 rpm
